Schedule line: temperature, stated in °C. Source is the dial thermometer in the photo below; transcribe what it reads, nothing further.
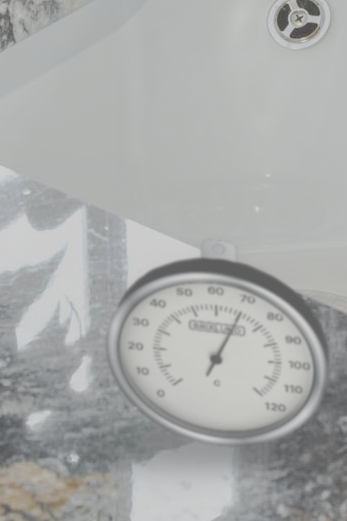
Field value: 70 °C
